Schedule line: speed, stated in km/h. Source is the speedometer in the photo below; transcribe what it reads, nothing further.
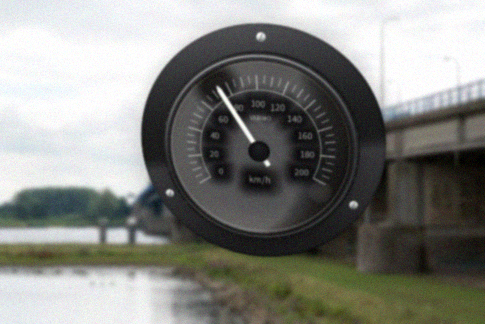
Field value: 75 km/h
